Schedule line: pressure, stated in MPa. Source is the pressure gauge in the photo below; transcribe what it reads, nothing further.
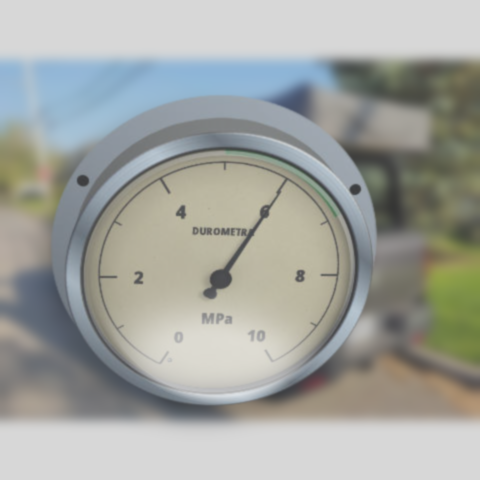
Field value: 6 MPa
